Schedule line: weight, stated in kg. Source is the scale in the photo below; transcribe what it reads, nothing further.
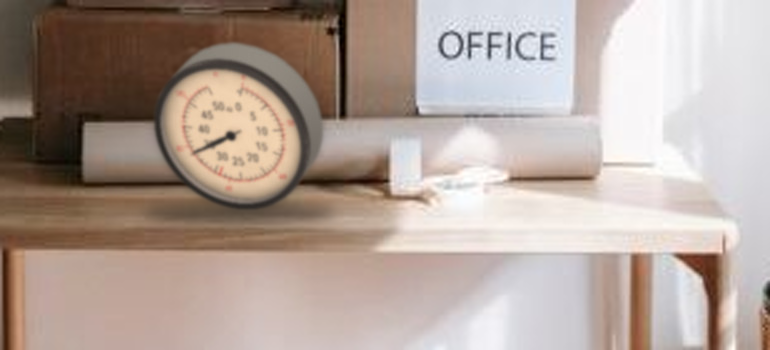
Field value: 35 kg
